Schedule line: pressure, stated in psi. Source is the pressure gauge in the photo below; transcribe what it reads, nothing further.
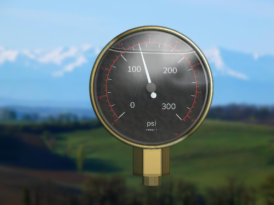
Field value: 130 psi
